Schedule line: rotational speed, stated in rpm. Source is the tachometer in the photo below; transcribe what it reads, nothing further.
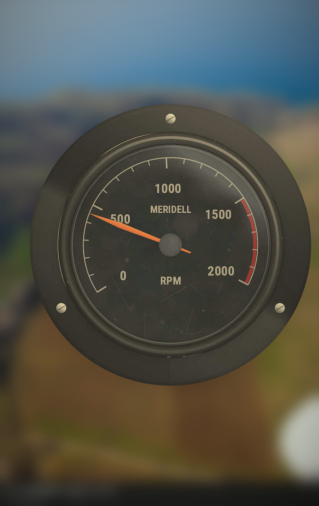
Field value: 450 rpm
